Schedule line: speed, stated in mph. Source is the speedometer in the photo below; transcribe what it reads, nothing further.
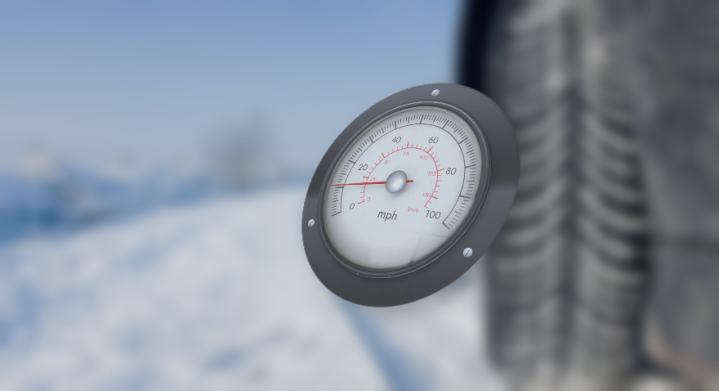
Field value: 10 mph
